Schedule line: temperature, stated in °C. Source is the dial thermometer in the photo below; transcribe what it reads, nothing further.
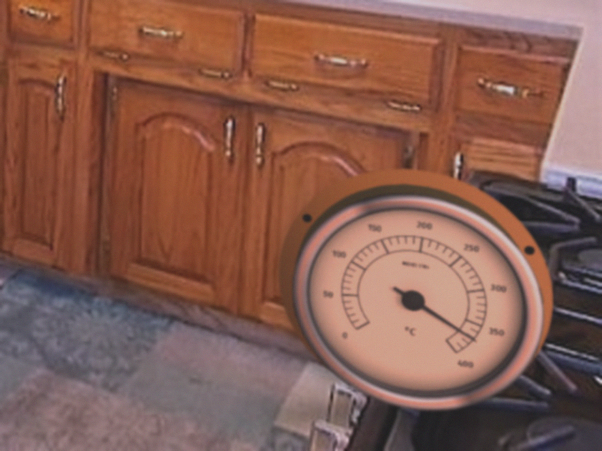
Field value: 370 °C
